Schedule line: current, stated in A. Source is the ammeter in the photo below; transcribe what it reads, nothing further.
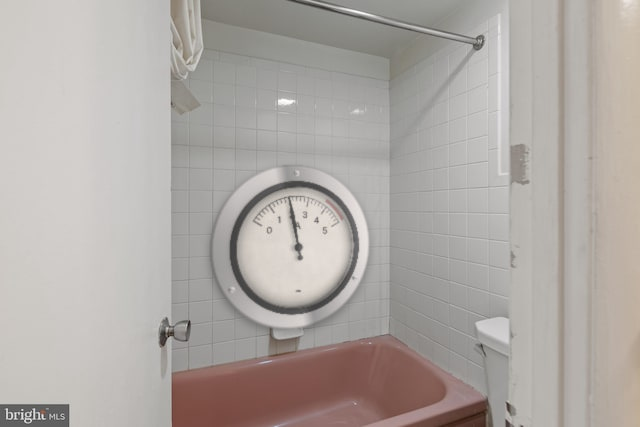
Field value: 2 A
